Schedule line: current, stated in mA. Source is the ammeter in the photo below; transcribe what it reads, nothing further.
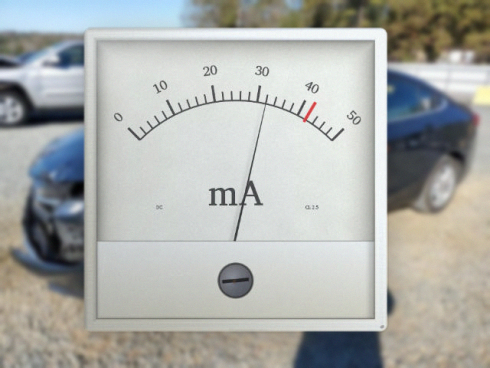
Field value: 32 mA
